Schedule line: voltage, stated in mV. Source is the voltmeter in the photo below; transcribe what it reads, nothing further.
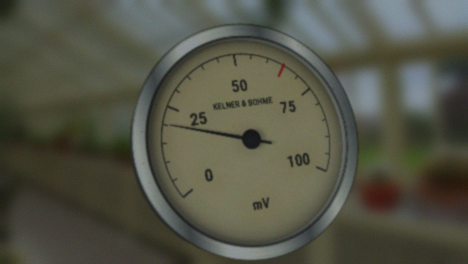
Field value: 20 mV
